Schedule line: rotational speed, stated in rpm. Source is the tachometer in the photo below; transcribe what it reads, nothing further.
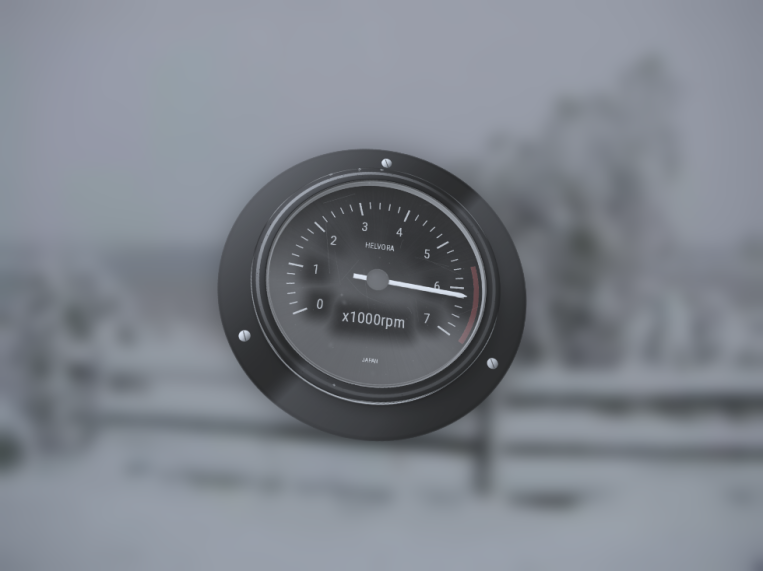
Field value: 6200 rpm
